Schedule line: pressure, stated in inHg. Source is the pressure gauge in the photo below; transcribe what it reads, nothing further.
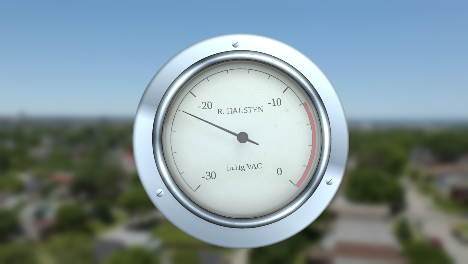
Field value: -22 inHg
